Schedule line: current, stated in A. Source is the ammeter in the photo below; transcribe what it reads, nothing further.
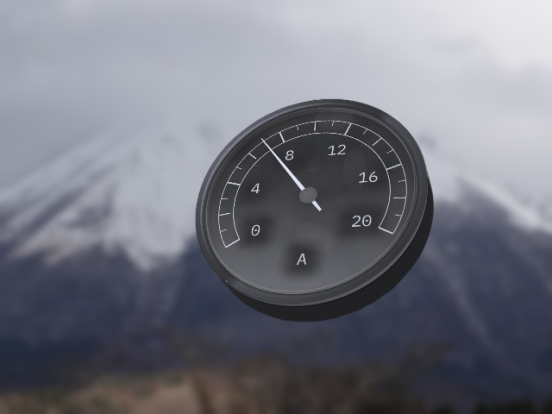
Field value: 7 A
